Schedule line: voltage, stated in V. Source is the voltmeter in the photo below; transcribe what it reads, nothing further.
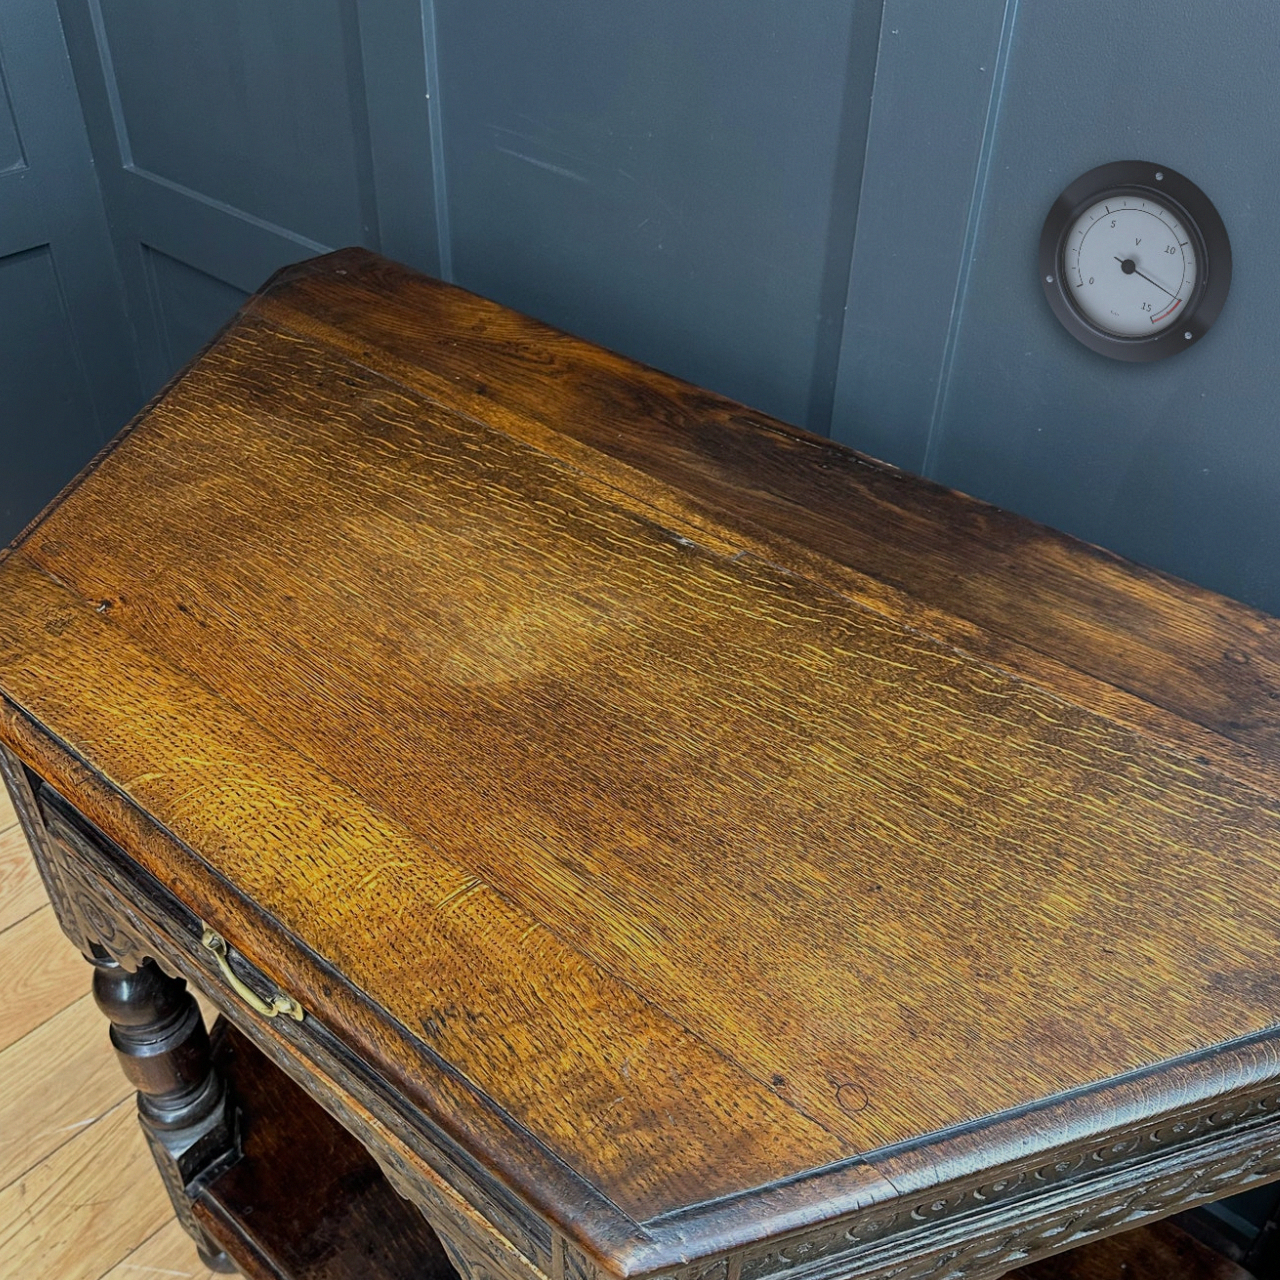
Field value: 13 V
